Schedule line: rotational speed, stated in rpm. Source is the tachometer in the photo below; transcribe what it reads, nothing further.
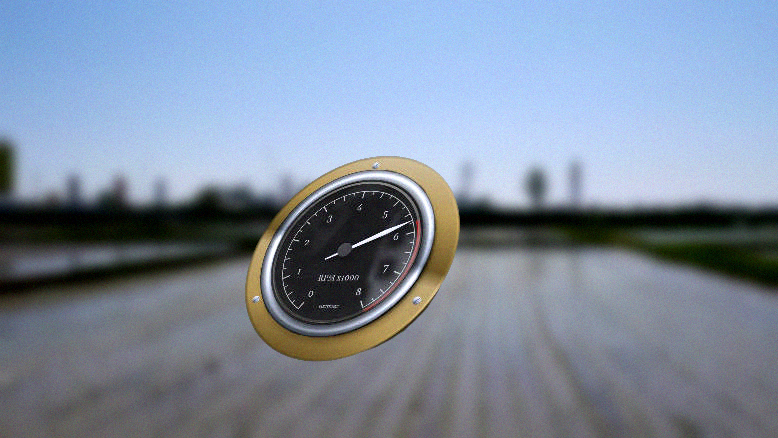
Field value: 5750 rpm
